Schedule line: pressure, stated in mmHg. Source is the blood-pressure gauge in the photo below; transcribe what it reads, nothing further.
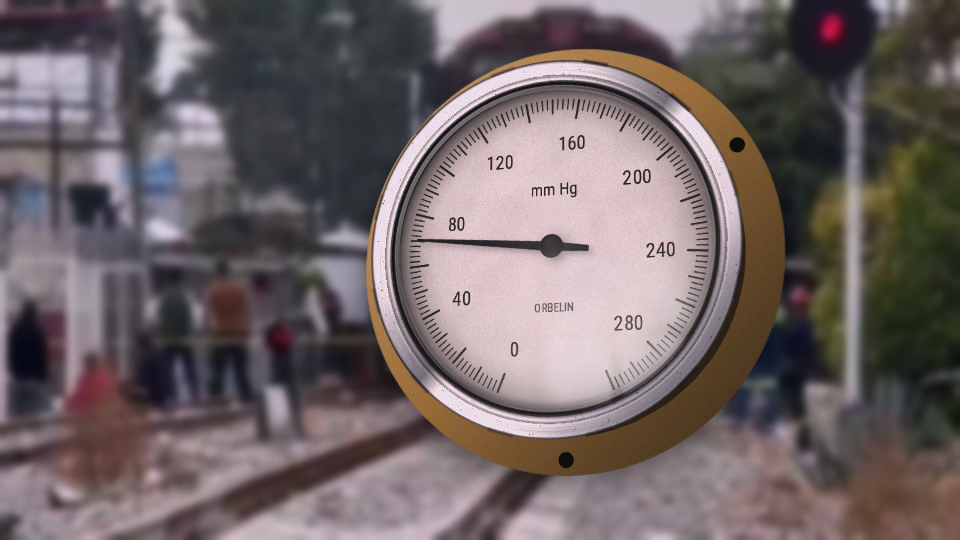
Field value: 70 mmHg
